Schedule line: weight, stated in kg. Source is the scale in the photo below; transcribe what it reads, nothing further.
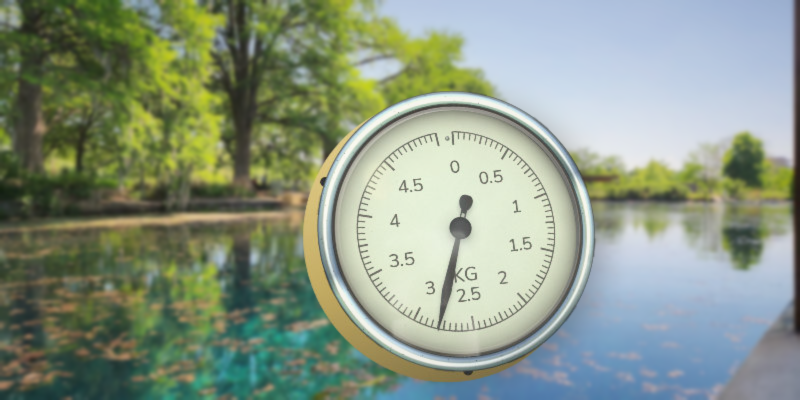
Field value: 2.8 kg
